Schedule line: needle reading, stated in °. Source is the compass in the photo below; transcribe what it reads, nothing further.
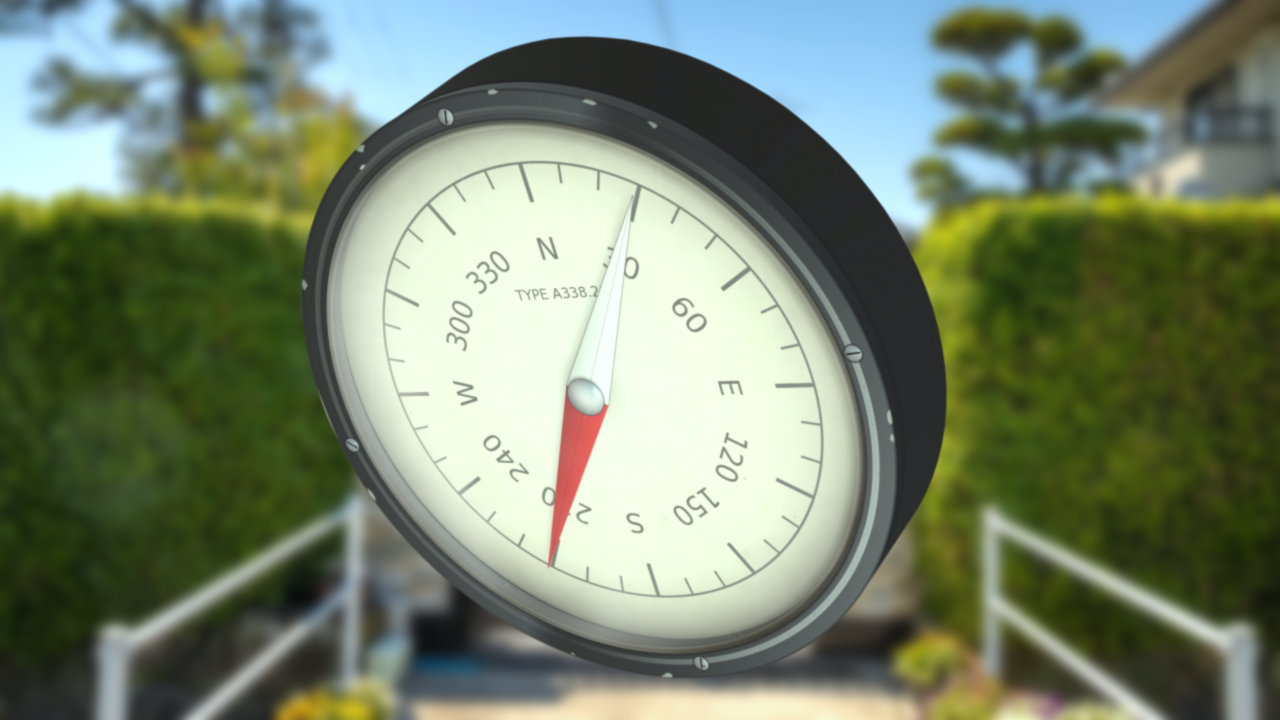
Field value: 210 °
